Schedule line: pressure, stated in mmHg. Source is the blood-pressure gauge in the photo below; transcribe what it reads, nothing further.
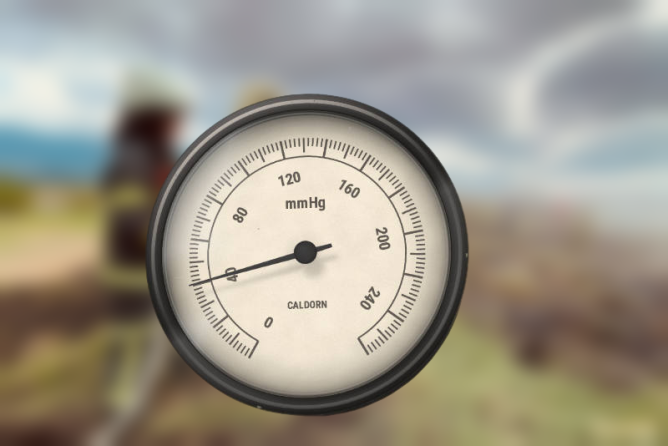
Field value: 40 mmHg
